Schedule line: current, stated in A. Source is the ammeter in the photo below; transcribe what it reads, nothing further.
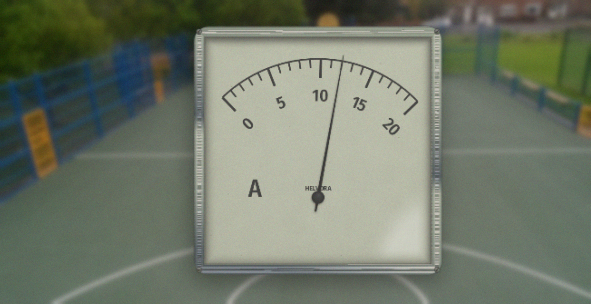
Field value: 12 A
